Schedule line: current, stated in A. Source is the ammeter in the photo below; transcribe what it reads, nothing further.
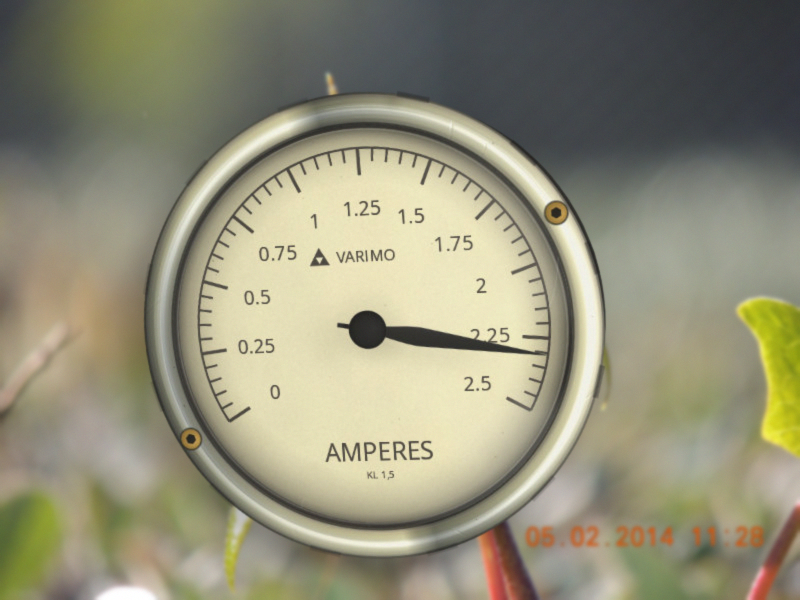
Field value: 2.3 A
